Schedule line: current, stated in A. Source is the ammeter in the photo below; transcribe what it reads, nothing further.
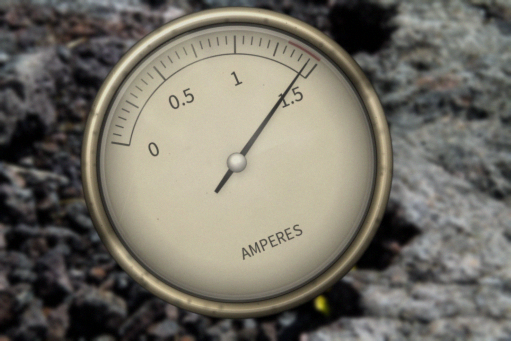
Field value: 1.45 A
